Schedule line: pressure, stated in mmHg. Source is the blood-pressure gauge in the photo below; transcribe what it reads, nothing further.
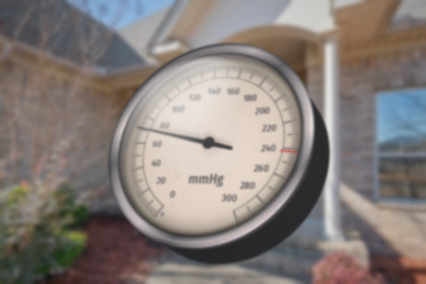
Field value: 70 mmHg
